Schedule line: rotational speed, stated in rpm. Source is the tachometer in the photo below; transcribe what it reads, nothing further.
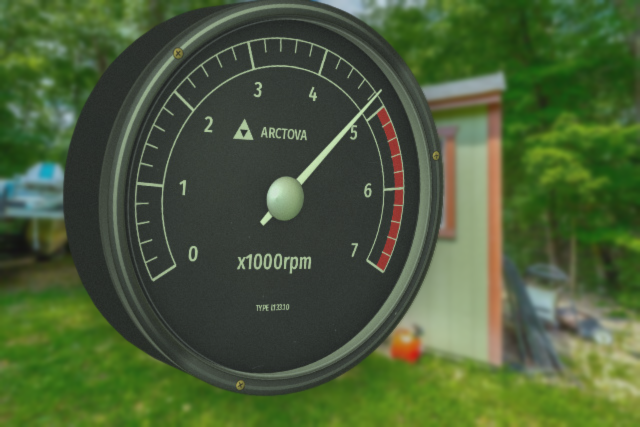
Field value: 4800 rpm
